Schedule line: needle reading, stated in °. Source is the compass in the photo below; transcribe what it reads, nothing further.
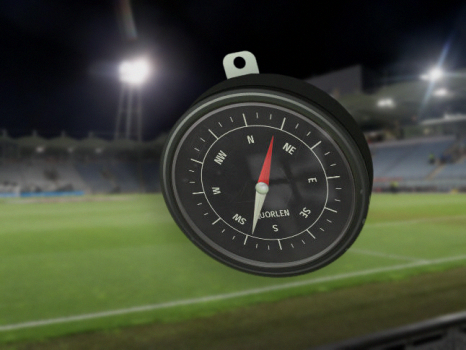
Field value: 25 °
